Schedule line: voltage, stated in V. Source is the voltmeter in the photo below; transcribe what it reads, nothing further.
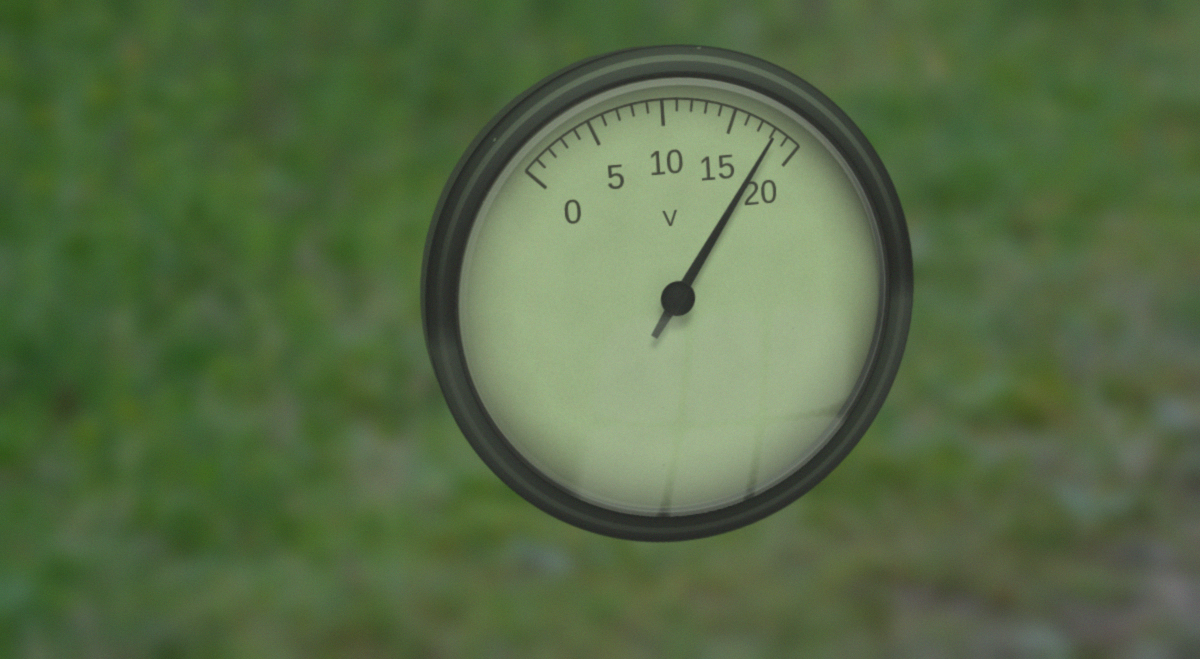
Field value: 18 V
